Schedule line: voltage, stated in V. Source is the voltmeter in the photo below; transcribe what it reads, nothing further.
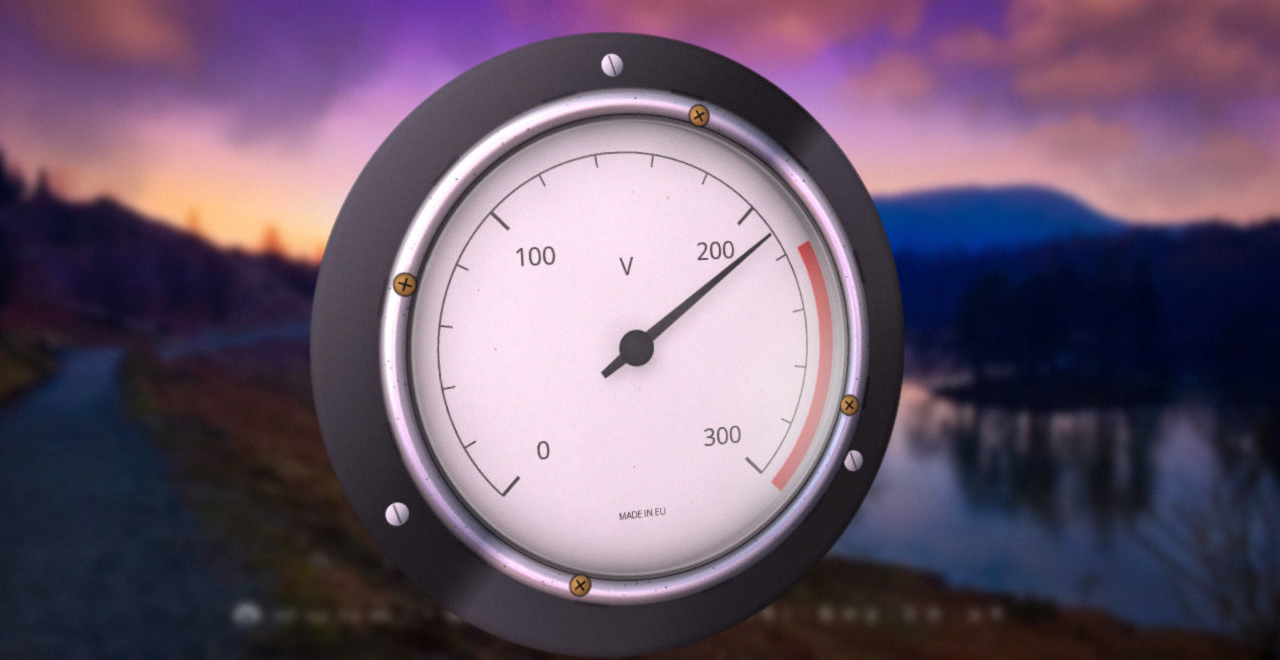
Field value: 210 V
